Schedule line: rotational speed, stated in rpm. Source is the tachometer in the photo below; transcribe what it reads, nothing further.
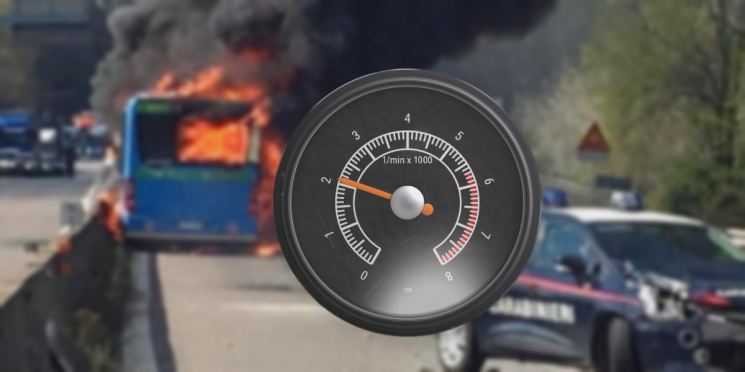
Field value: 2100 rpm
